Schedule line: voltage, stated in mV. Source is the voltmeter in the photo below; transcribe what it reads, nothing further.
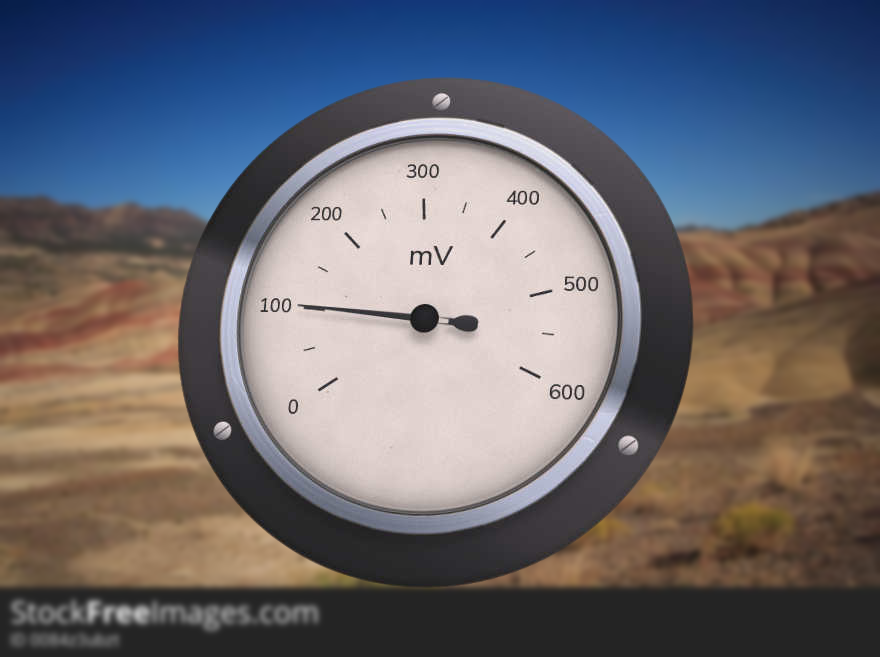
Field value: 100 mV
